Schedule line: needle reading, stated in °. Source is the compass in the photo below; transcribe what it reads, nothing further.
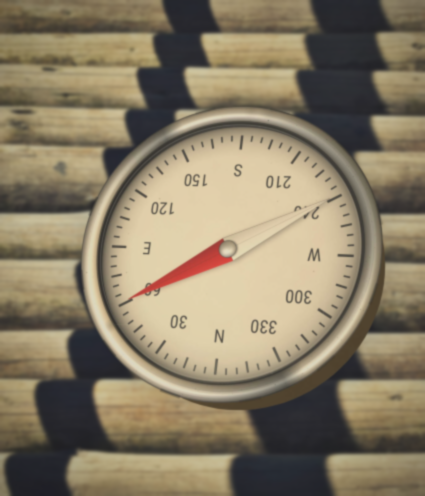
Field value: 60 °
